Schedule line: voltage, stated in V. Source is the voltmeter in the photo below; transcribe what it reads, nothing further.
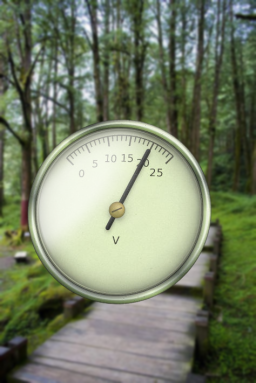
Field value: 20 V
